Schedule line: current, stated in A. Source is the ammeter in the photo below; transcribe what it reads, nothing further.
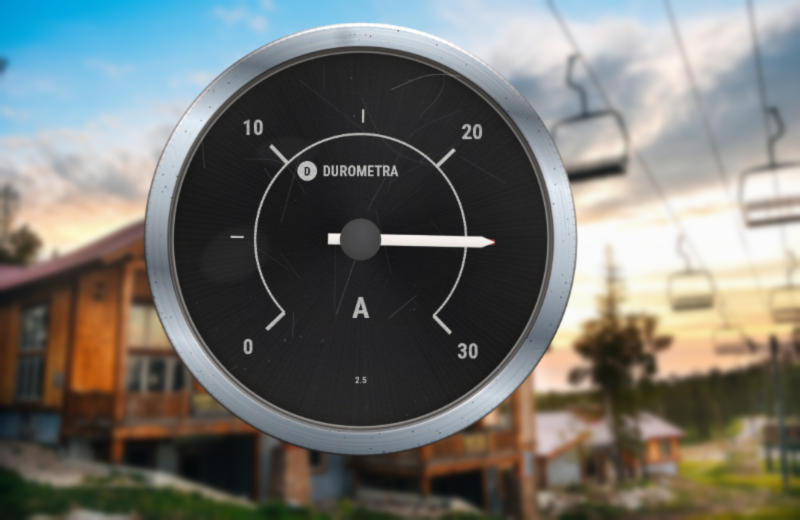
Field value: 25 A
